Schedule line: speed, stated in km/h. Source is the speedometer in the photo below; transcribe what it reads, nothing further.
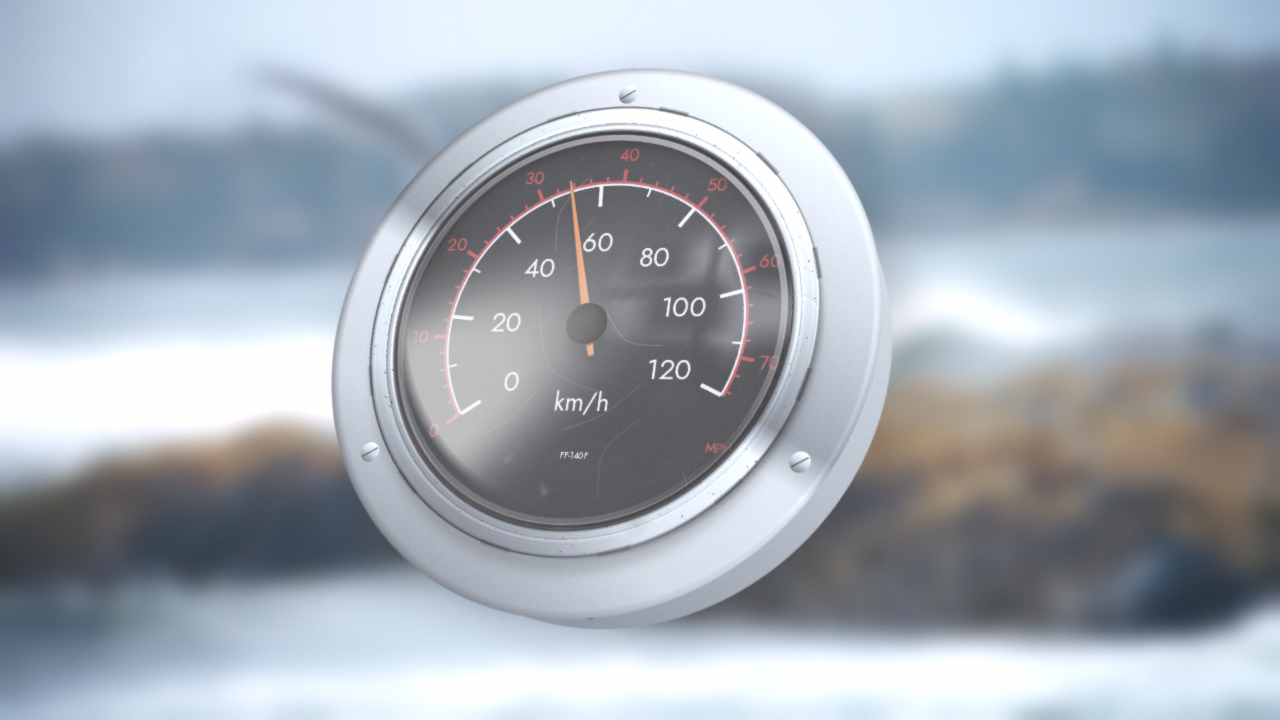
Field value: 55 km/h
